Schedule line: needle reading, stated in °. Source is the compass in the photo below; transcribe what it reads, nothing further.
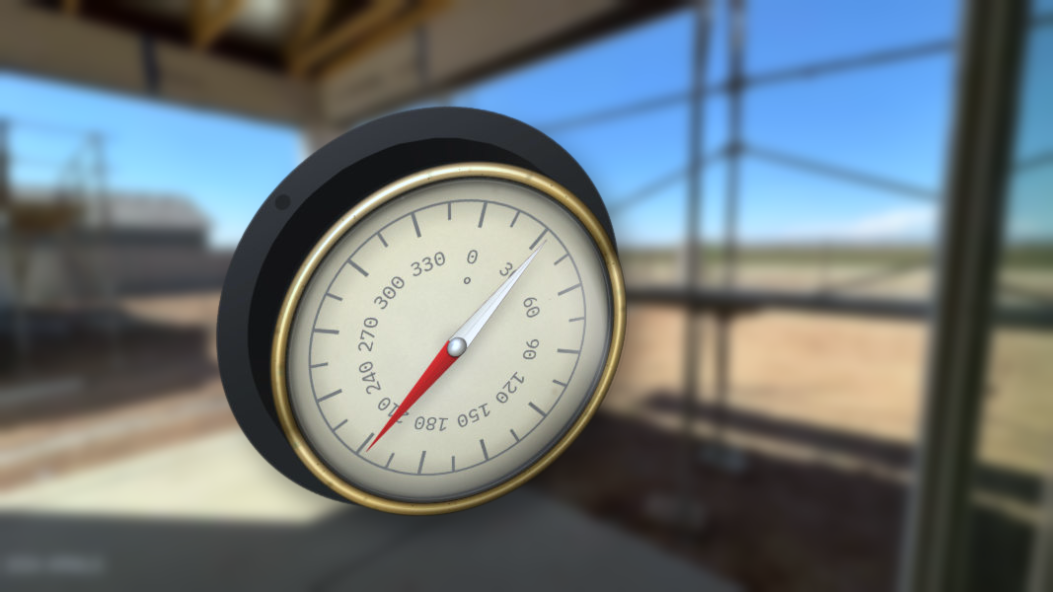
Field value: 210 °
